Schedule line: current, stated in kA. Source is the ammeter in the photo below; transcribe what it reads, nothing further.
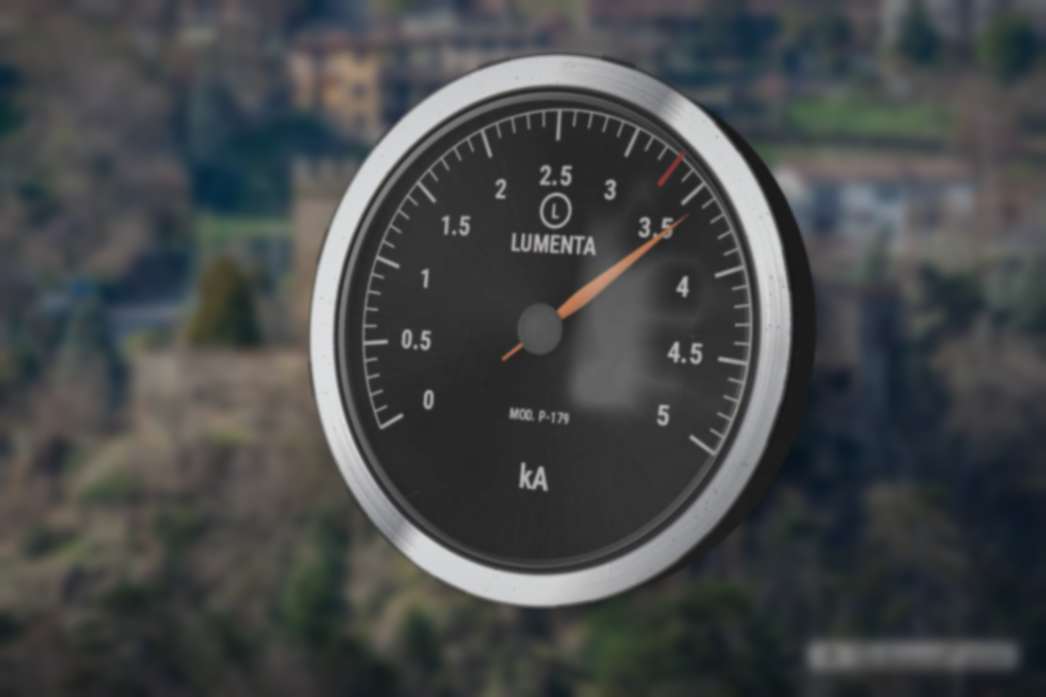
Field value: 3.6 kA
